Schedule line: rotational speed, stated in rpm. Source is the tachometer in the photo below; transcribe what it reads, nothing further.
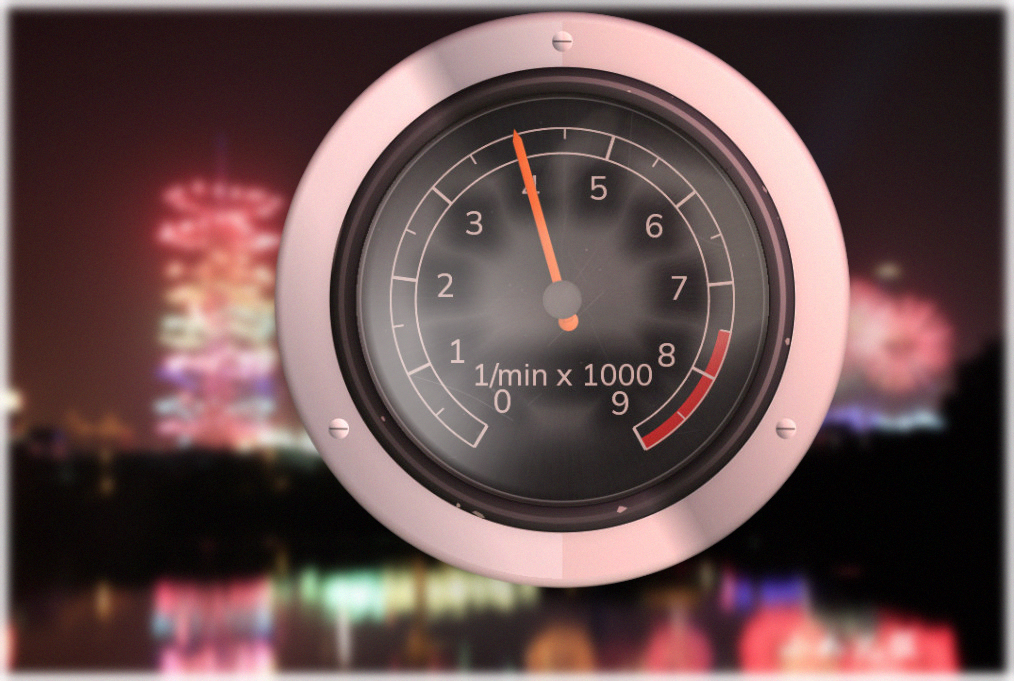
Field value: 4000 rpm
